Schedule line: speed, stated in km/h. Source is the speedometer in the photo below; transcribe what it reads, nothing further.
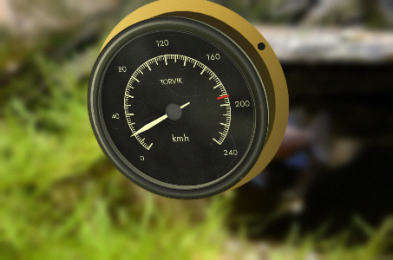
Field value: 20 km/h
